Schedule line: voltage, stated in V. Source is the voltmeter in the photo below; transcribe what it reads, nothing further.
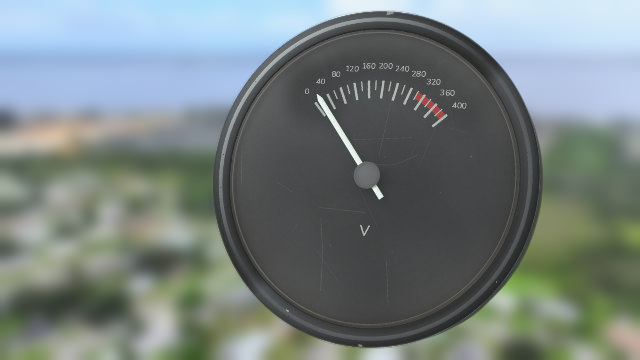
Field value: 20 V
